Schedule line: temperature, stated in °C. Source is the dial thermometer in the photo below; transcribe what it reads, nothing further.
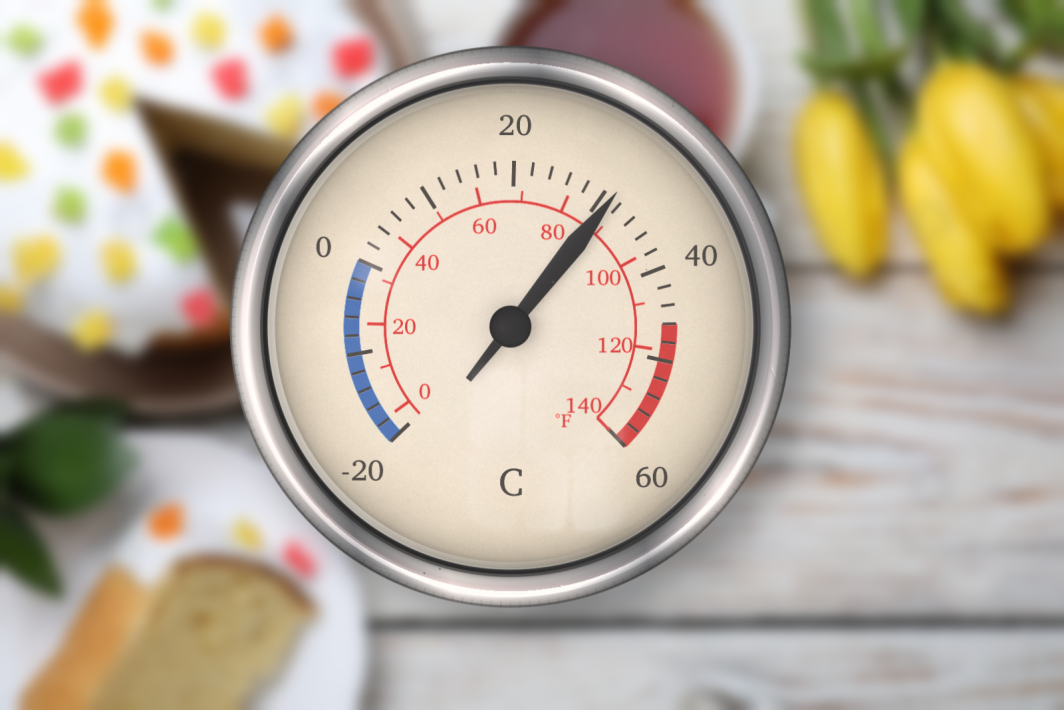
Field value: 31 °C
